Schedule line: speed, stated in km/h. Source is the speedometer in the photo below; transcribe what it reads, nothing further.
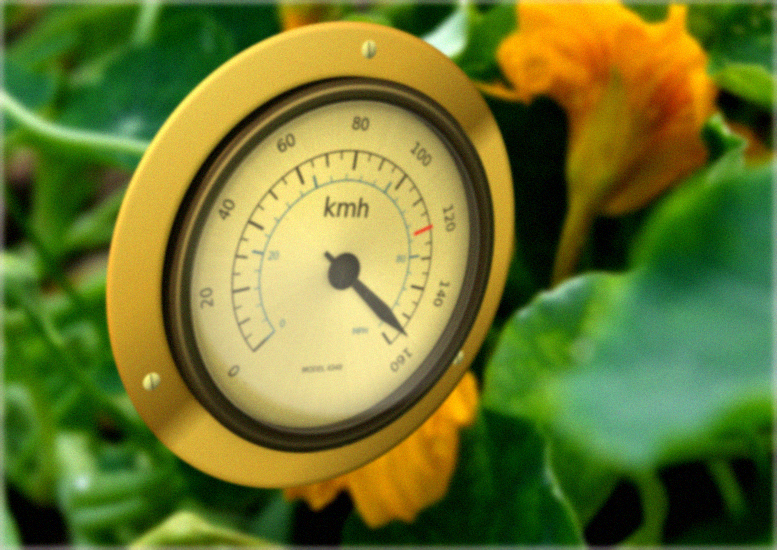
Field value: 155 km/h
